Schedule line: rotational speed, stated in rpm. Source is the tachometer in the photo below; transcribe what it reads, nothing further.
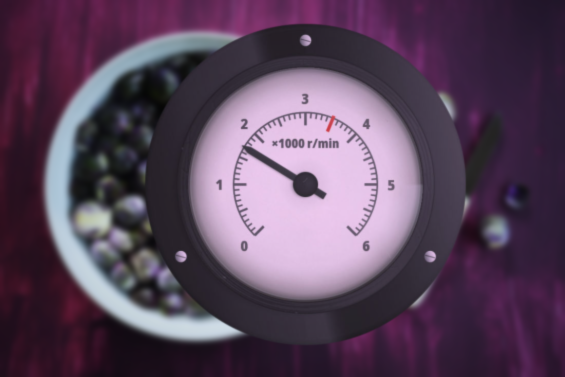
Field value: 1700 rpm
